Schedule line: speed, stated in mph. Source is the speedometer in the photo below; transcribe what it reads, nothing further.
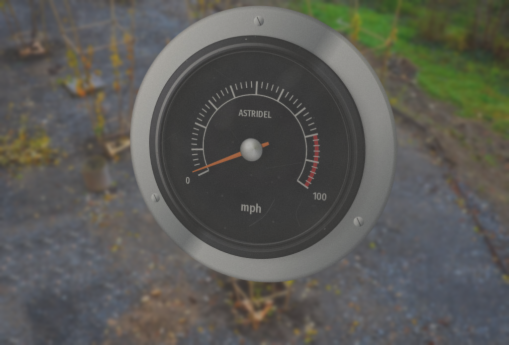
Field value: 2 mph
